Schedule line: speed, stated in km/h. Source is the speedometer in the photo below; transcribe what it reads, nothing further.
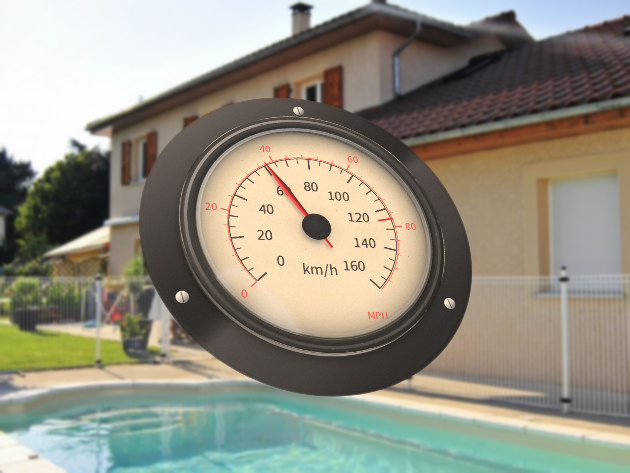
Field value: 60 km/h
